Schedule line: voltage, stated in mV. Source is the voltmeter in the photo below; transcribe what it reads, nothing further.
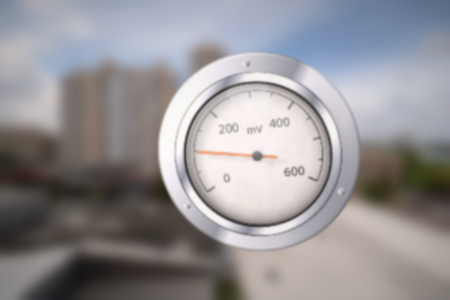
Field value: 100 mV
